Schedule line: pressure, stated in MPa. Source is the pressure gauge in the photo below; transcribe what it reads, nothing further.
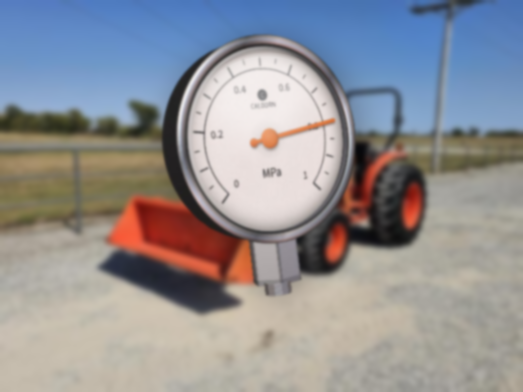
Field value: 0.8 MPa
